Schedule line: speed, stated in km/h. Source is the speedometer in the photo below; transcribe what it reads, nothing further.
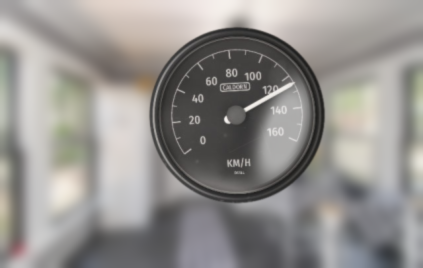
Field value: 125 km/h
